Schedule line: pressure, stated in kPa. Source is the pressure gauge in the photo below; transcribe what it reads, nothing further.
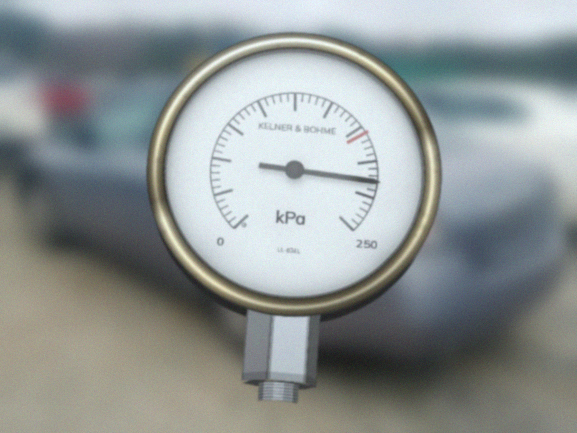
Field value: 215 kPa
